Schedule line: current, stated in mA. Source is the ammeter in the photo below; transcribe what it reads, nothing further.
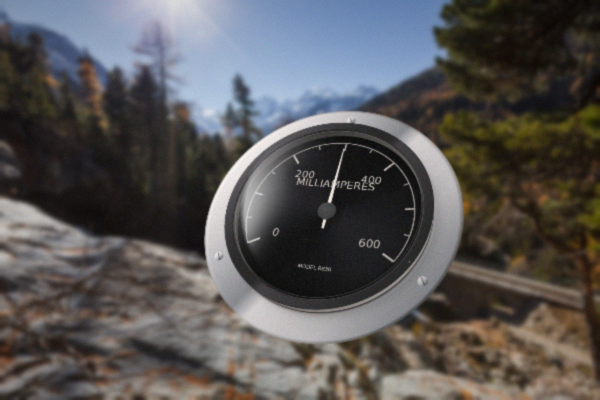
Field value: 300 mA
